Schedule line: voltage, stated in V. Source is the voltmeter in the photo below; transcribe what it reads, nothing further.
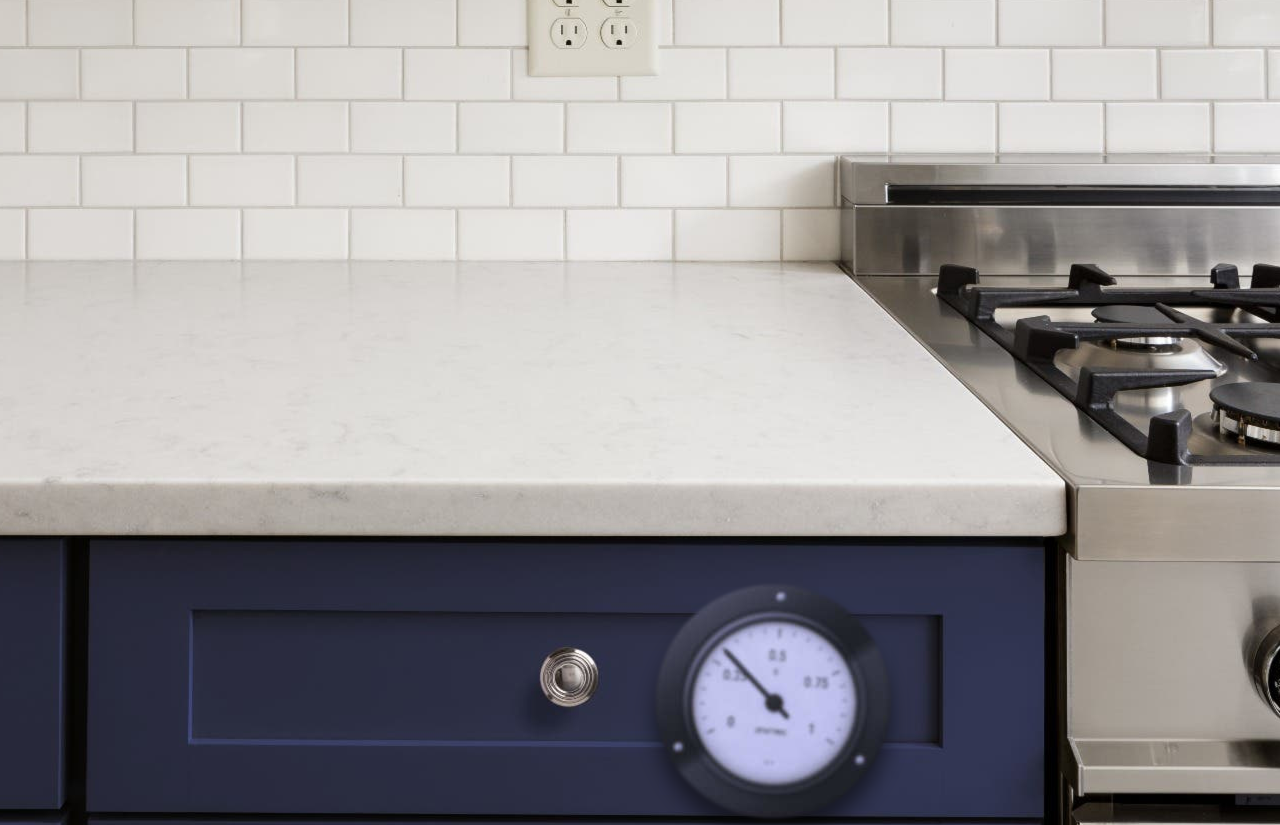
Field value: 0.3 V
